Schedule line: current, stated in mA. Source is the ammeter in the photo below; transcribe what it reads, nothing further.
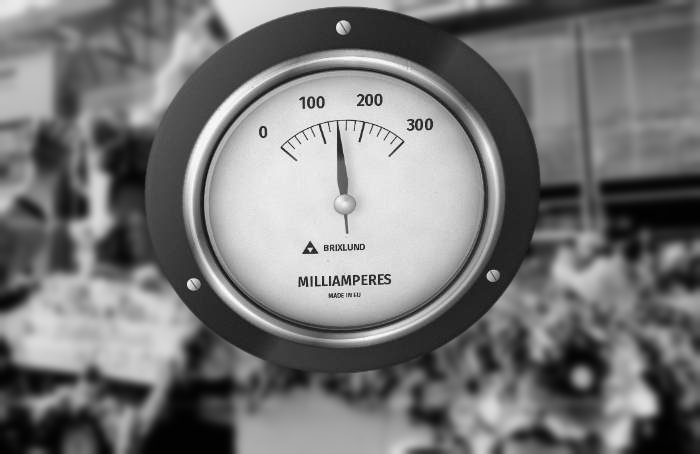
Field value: 140 mA
